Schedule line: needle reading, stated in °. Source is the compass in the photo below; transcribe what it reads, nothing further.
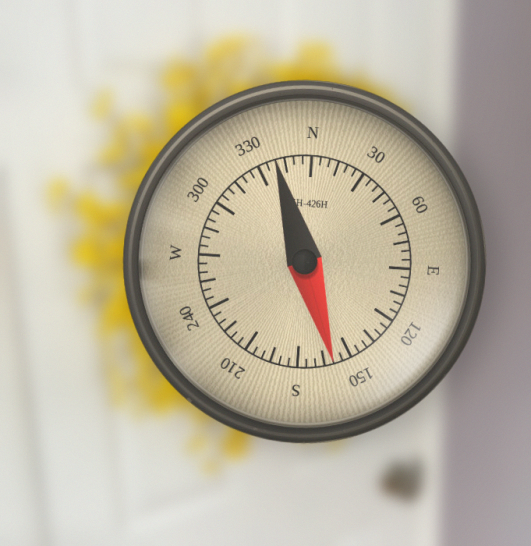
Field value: 160 °
